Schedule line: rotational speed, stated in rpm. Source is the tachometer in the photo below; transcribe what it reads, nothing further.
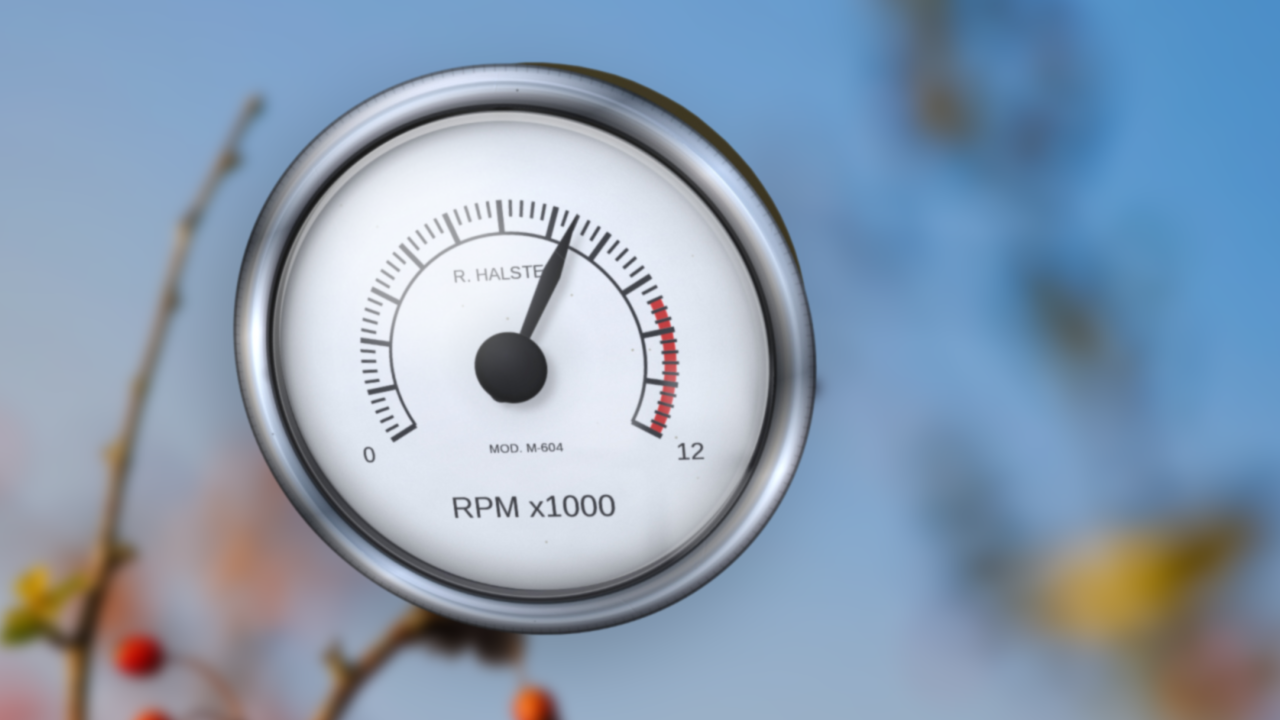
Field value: 7400 rpm
